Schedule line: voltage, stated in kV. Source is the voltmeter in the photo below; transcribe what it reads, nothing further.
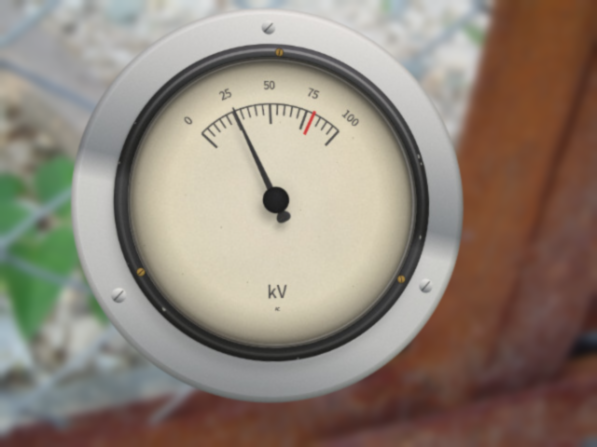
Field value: 25 kV
